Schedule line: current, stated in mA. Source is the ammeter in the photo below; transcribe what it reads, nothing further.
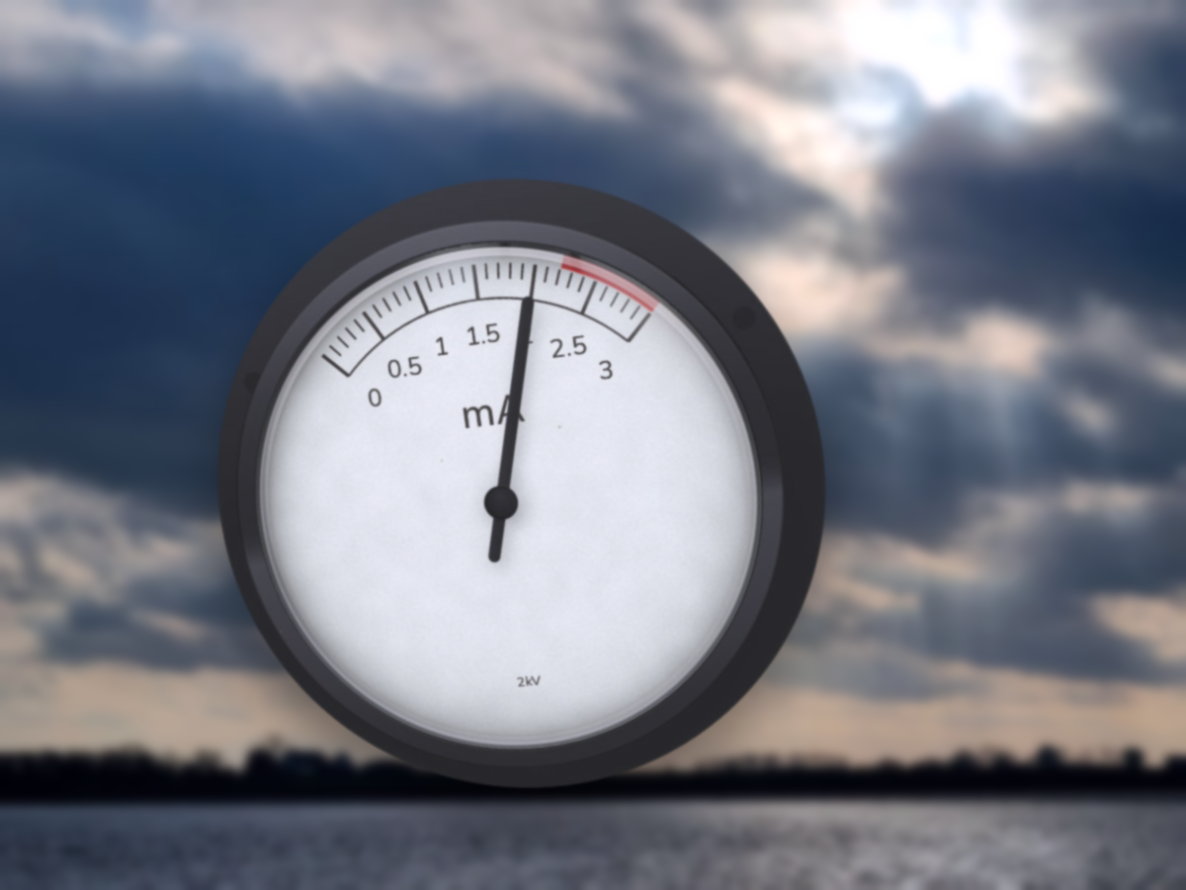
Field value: 2 mA
